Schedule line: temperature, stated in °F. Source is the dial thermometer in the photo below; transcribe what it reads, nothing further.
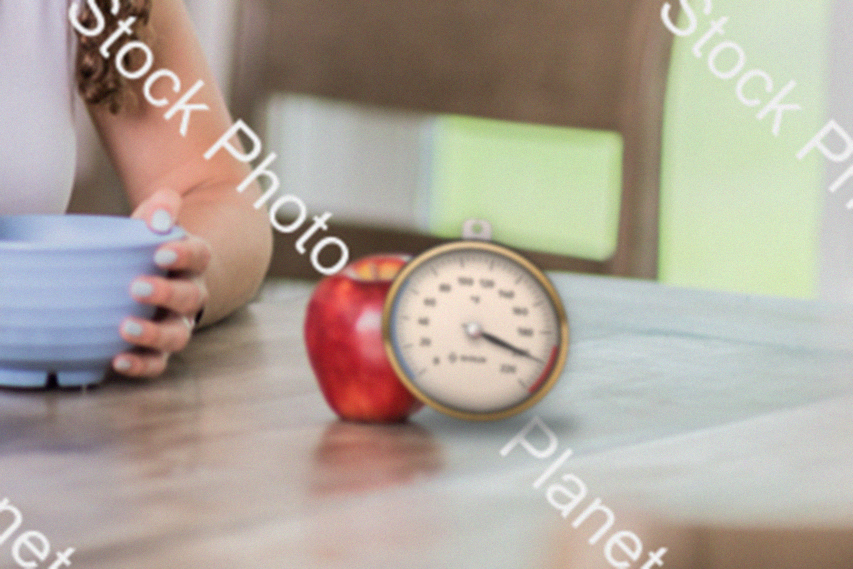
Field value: 200 °F
